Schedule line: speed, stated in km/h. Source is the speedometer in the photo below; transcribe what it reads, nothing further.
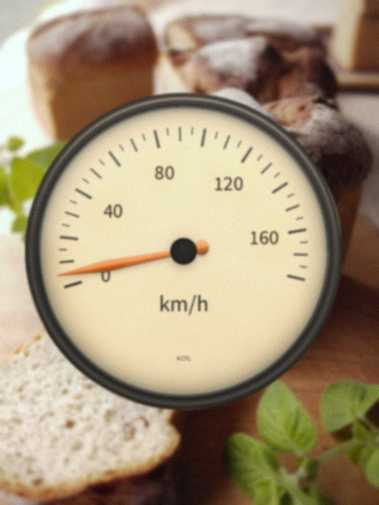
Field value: 5 km/h
